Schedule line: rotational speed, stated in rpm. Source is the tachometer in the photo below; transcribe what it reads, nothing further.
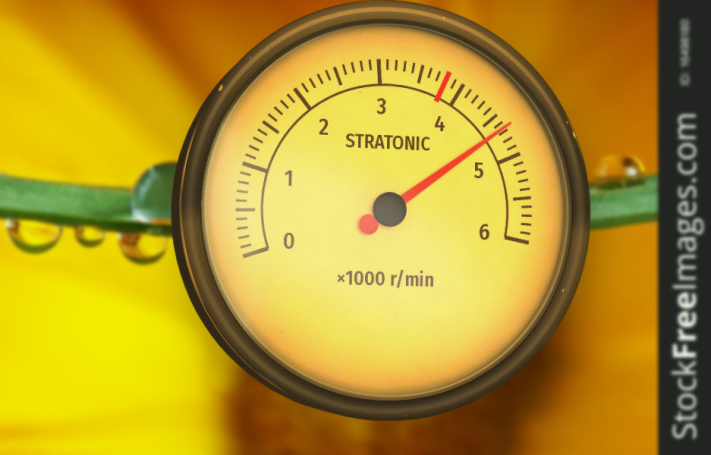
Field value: 4650 rpm
